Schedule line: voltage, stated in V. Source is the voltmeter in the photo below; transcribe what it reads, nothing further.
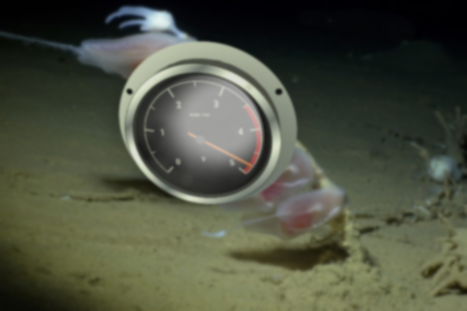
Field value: 4.75 V
